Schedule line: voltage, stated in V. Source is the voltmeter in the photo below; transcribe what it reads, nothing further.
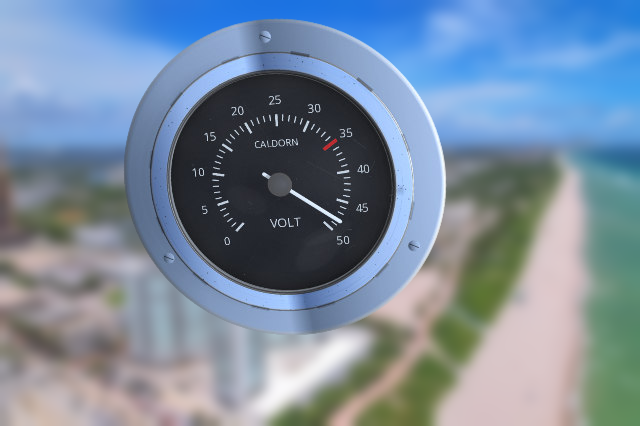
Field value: 48 V
